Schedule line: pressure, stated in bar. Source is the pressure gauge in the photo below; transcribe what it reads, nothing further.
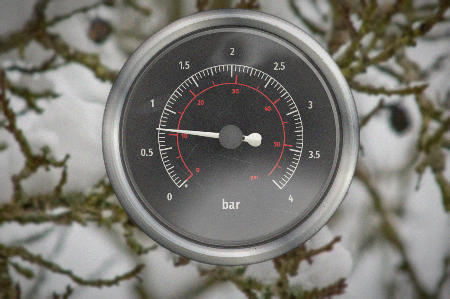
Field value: 0.75 bar
